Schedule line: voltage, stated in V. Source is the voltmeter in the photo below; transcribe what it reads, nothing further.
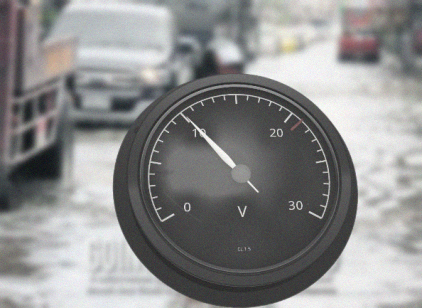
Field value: 10 V
